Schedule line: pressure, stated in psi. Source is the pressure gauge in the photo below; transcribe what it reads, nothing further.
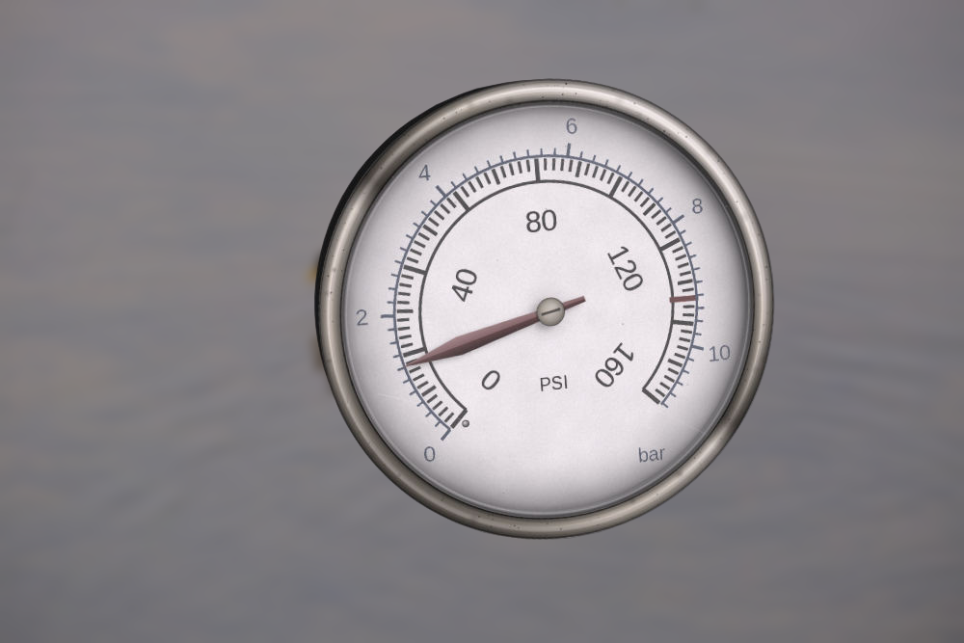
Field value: 18 psi
